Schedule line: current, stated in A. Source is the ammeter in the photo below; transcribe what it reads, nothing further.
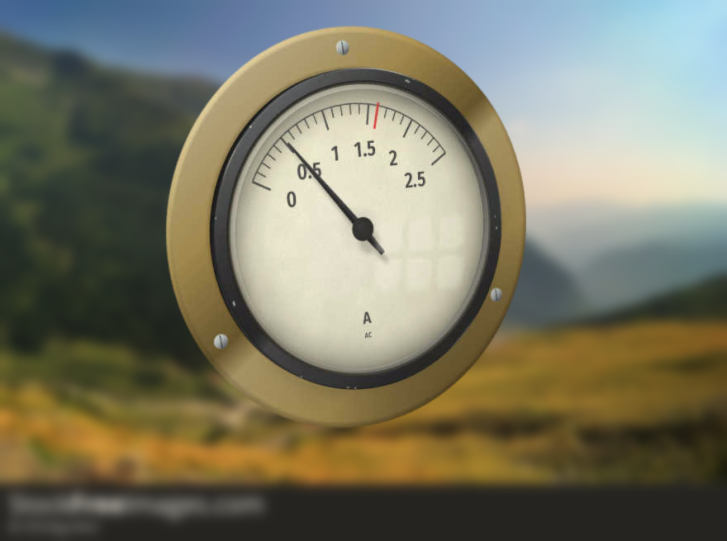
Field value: 0.5 A
